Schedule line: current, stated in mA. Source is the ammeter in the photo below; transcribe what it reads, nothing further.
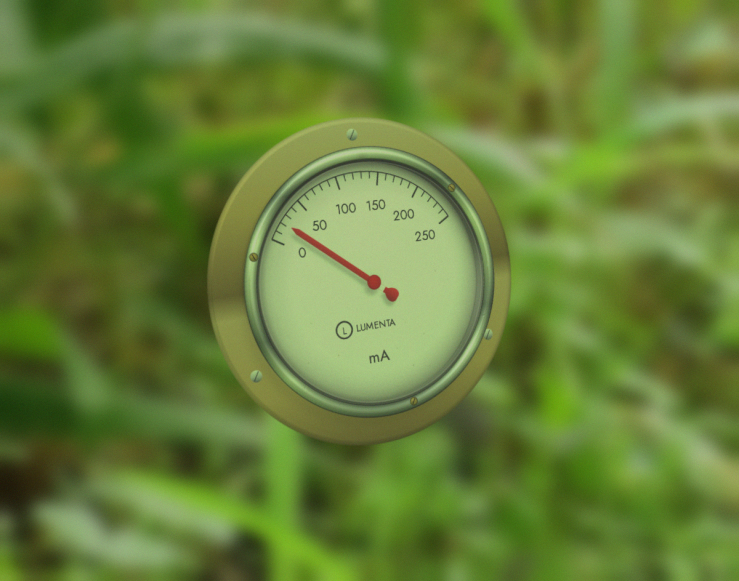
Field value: 20 mA
